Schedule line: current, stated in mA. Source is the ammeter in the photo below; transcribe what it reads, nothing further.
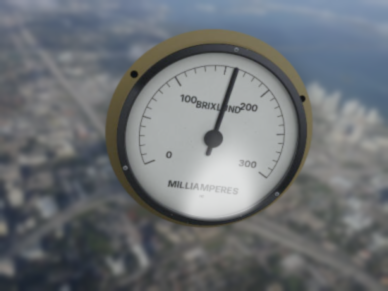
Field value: 160 mA
